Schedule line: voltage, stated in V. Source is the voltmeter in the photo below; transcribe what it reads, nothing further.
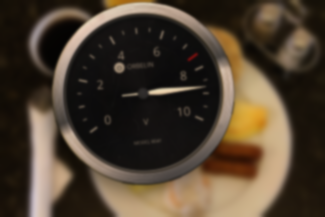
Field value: 8.75 V
